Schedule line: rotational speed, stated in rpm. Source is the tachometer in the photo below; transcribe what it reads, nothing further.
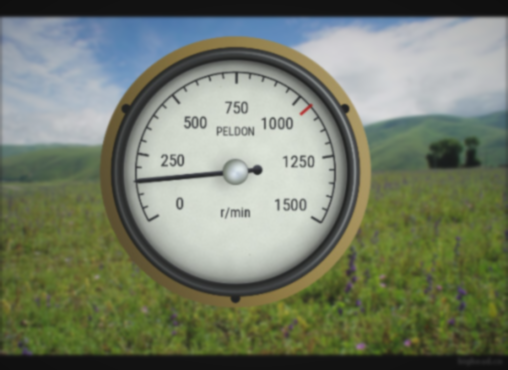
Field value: 150 rpm
